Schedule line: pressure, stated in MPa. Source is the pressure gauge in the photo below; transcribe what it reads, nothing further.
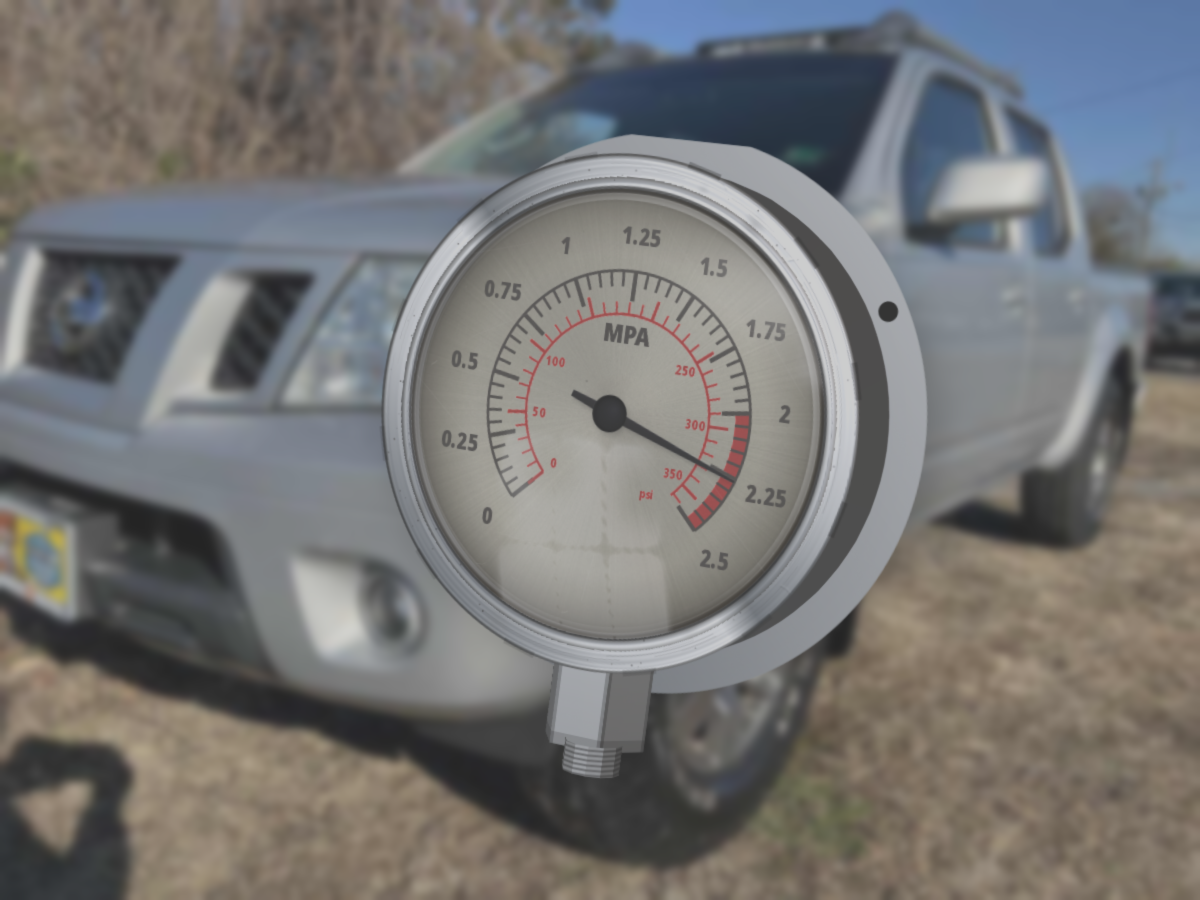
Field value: 2.25 MPa
